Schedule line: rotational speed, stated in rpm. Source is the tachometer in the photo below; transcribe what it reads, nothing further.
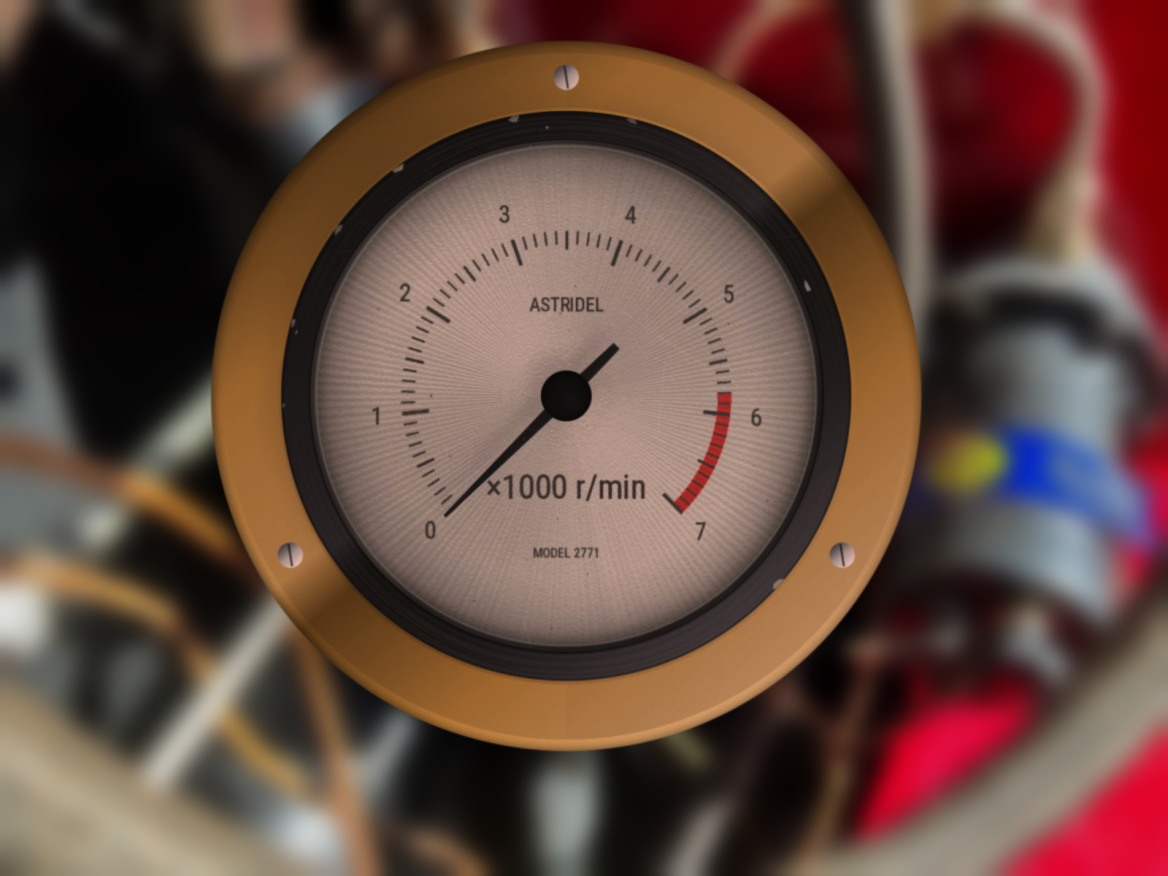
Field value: 0 rpm
